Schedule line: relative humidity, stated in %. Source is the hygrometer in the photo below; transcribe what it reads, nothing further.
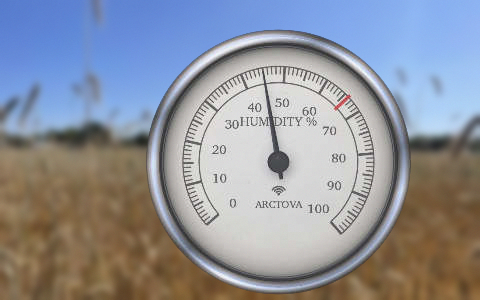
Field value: 45 %
